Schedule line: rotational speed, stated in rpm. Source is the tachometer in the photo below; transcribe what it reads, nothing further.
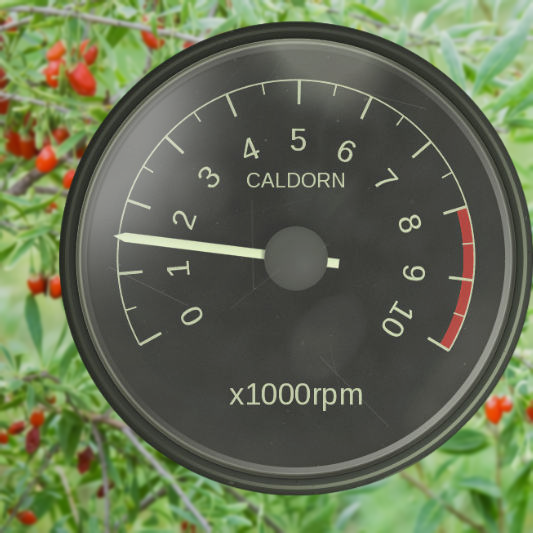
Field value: 1500 rpm
